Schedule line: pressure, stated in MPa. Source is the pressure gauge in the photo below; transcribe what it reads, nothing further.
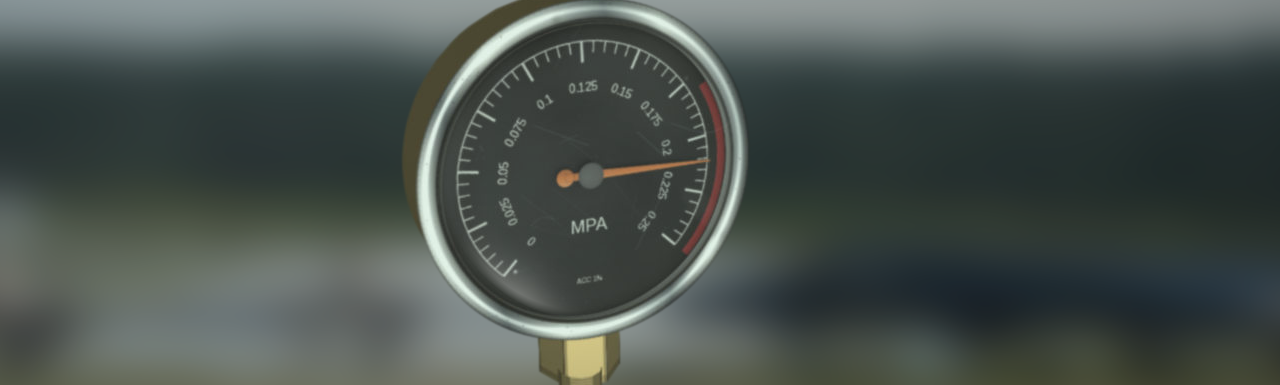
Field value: 0.21 MPa
